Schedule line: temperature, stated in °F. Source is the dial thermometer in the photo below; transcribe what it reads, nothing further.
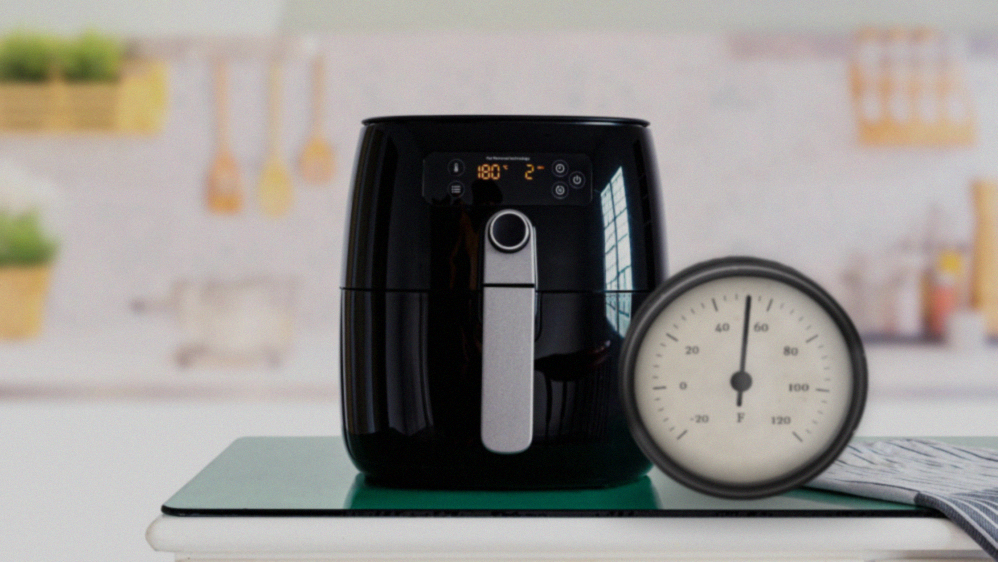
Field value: 52 °F
